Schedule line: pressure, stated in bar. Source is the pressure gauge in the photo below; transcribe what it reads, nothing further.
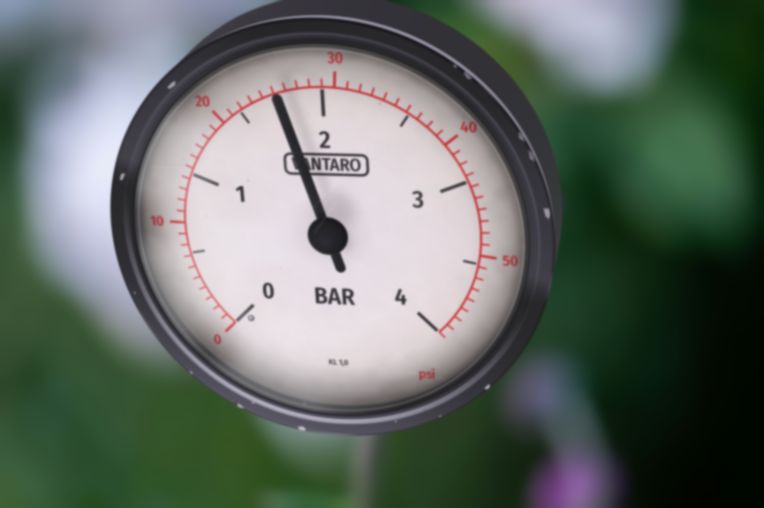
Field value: 1.75 bar
